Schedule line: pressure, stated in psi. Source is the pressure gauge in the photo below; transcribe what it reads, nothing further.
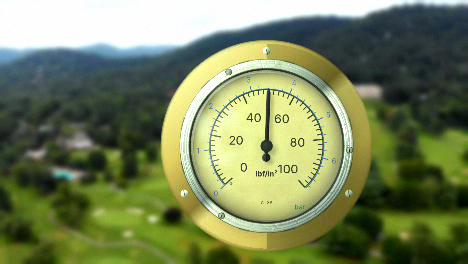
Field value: 50 psi
